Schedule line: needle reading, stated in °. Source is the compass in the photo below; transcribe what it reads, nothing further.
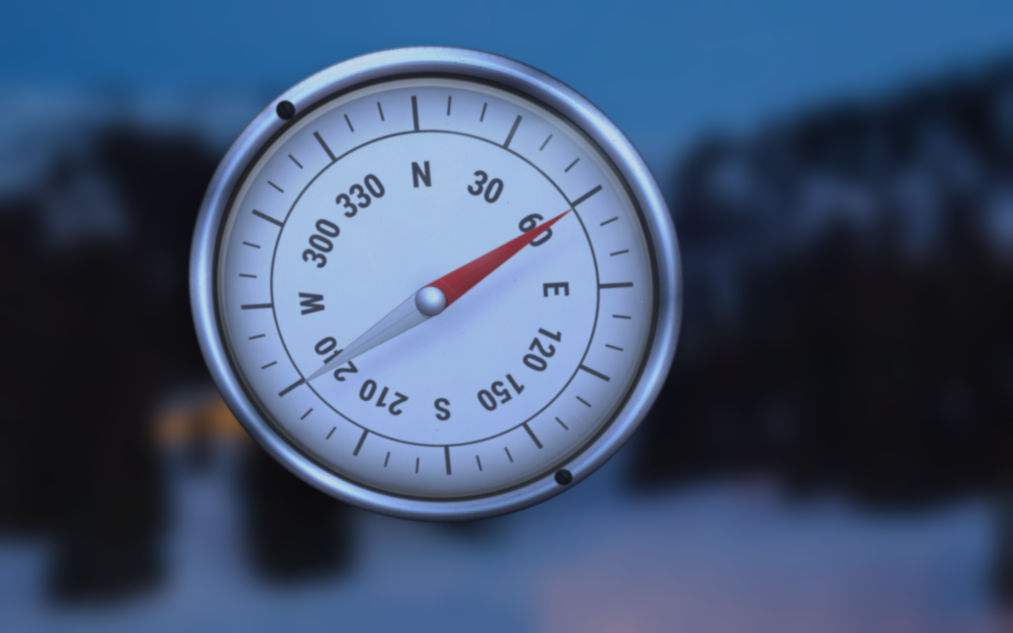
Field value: 60 °
